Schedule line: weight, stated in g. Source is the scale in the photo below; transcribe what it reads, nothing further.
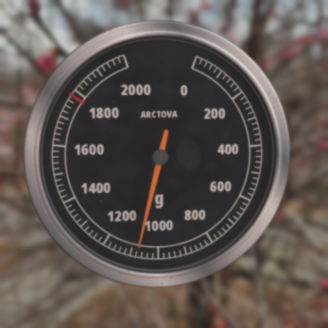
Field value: 1080 g
